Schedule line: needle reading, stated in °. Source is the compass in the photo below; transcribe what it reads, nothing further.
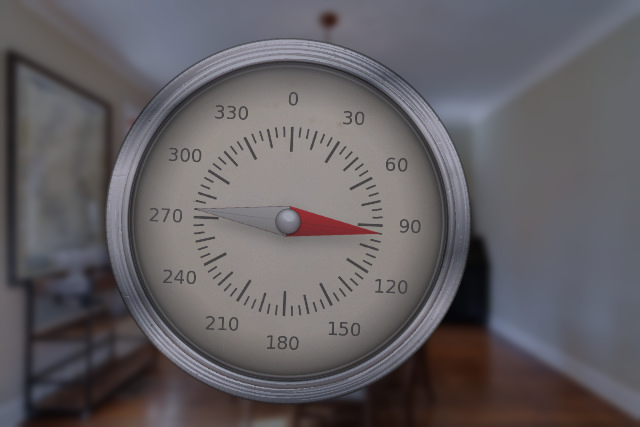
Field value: 95 °
